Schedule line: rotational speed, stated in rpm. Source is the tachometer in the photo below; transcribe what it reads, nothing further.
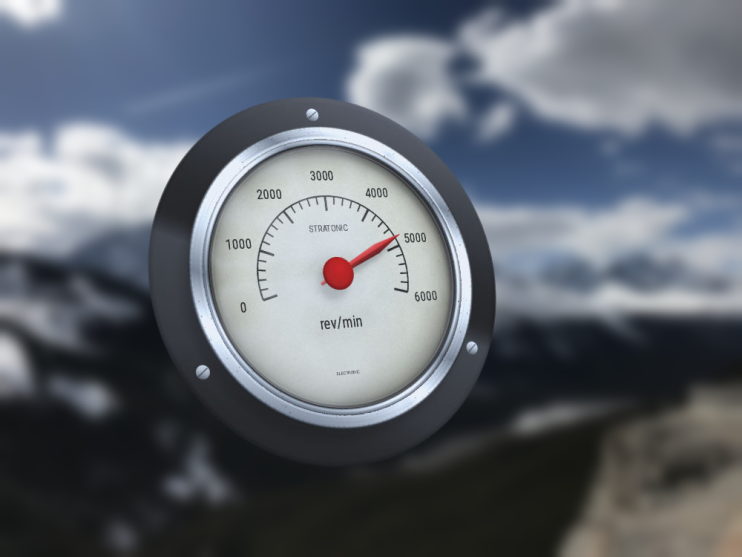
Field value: 4800 rpm
